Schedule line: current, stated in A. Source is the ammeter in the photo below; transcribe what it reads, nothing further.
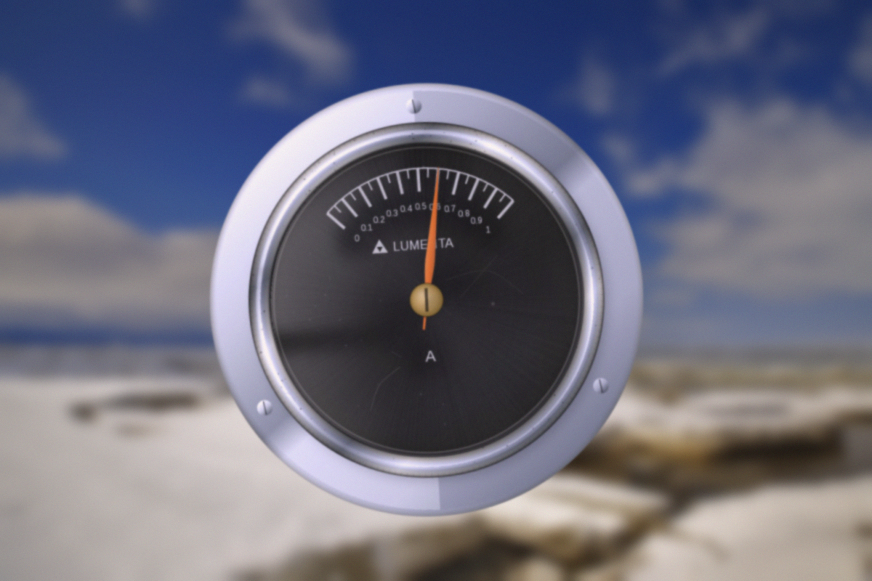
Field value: 0.6 A
